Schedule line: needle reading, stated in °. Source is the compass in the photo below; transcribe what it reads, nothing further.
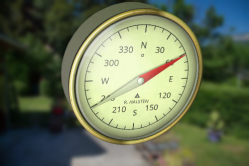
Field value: 60 °
